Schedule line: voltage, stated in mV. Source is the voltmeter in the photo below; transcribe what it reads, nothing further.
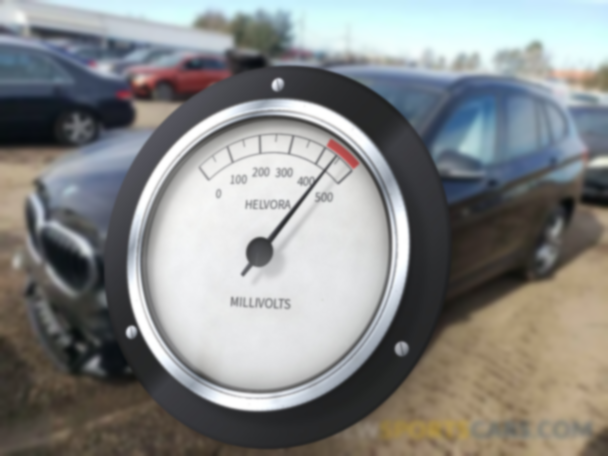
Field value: 450 mV
